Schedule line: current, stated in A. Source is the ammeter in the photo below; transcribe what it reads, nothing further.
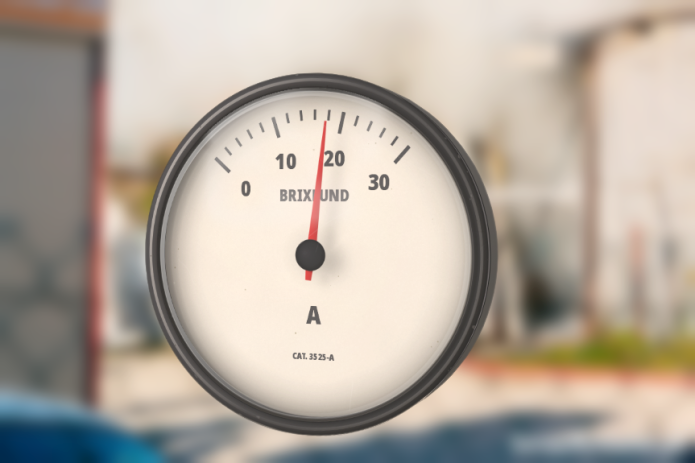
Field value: 18 A
